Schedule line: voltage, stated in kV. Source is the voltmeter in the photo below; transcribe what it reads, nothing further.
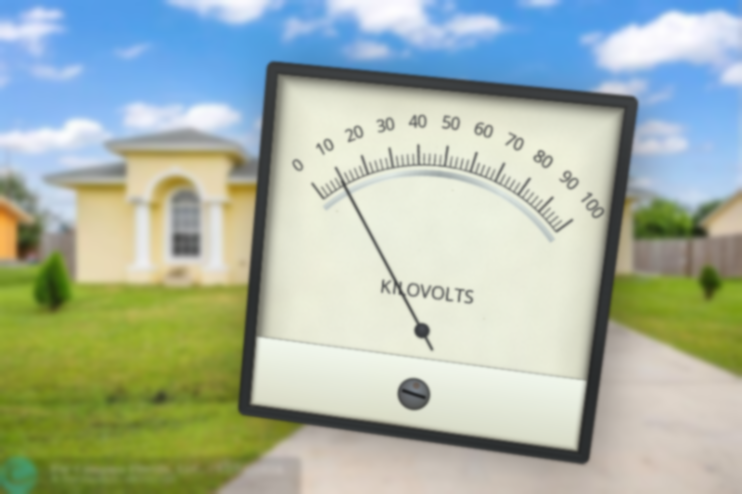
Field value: 10 kV
